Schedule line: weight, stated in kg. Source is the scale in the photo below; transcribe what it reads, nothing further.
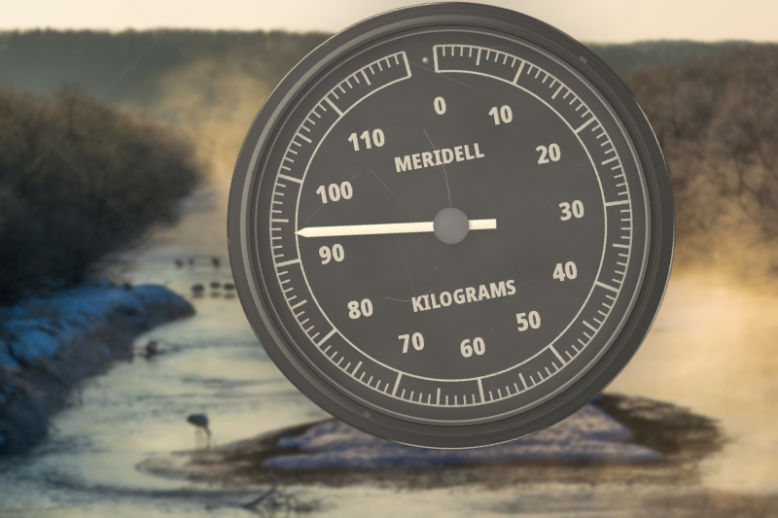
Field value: 93.5 kg
